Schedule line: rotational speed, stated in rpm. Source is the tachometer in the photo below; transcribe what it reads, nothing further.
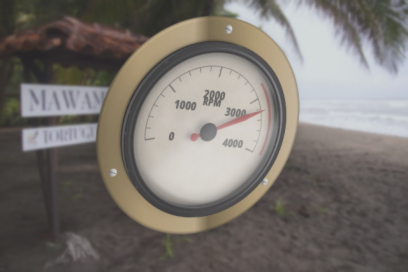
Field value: 3200 rpm
